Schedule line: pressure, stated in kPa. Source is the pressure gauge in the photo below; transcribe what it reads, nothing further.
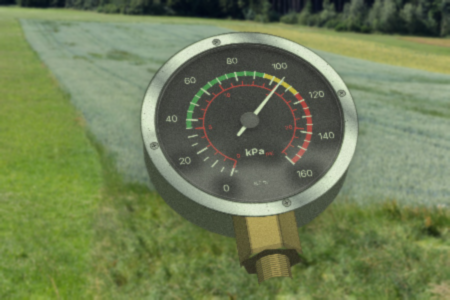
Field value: 105 kPa
